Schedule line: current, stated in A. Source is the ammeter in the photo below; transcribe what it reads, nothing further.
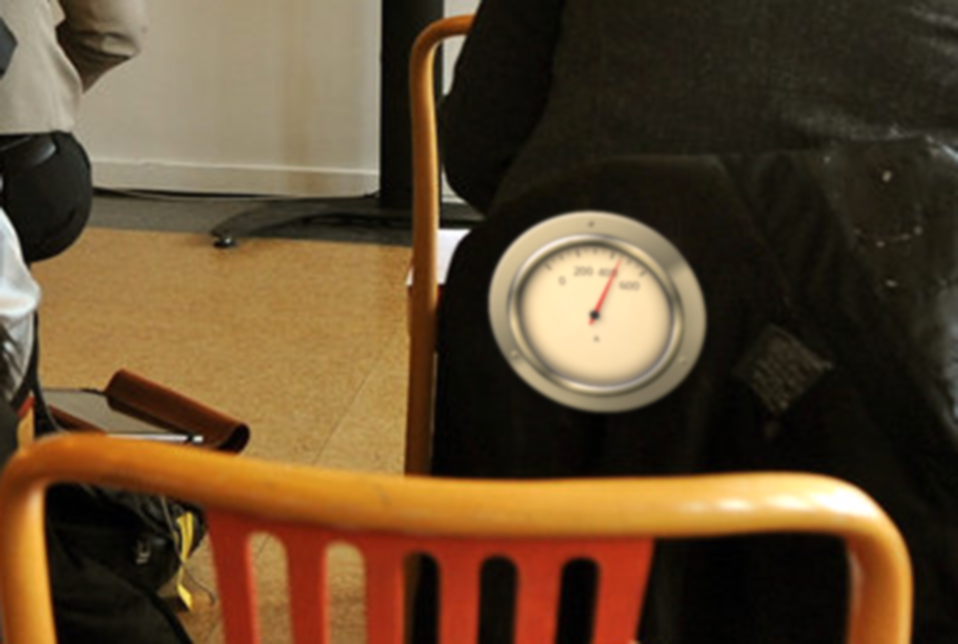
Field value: 450 A
